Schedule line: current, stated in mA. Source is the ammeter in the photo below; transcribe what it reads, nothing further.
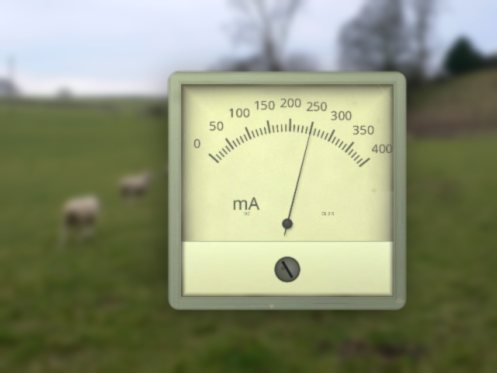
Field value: 250 mA
